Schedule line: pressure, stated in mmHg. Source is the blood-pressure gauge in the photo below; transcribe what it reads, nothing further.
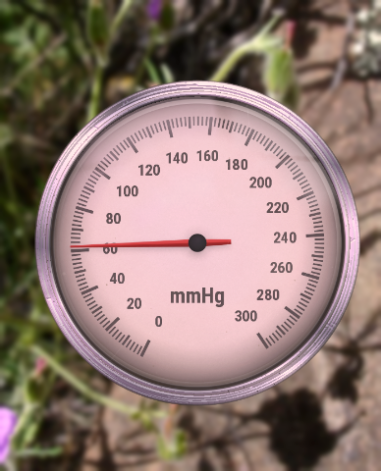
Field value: 62 mmHg
